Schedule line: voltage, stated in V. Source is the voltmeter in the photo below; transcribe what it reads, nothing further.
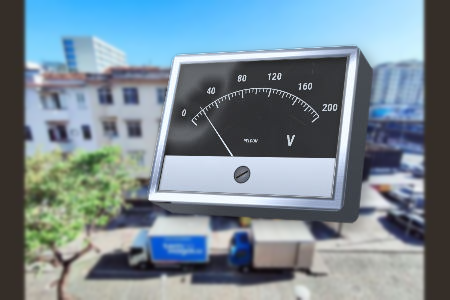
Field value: 20 V
